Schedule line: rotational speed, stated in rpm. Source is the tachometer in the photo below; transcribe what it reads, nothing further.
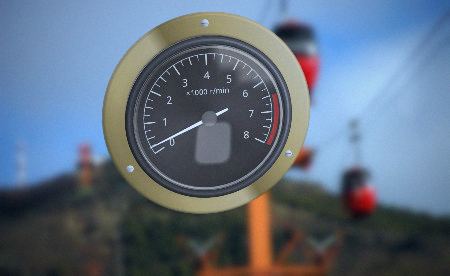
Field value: 250 rpm
